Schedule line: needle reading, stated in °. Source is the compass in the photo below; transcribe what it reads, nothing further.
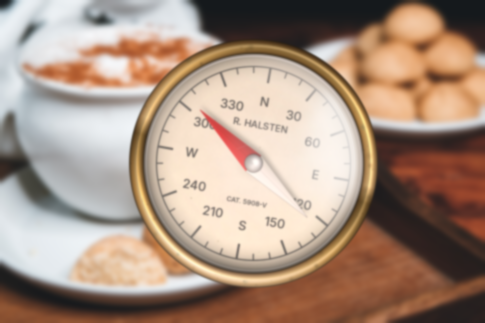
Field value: 305 °
